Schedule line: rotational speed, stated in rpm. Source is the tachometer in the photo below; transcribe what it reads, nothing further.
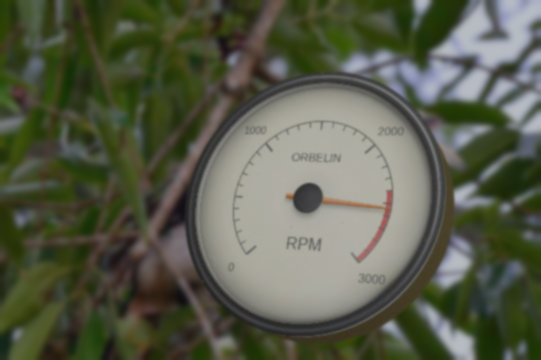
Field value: 2550 rpm
